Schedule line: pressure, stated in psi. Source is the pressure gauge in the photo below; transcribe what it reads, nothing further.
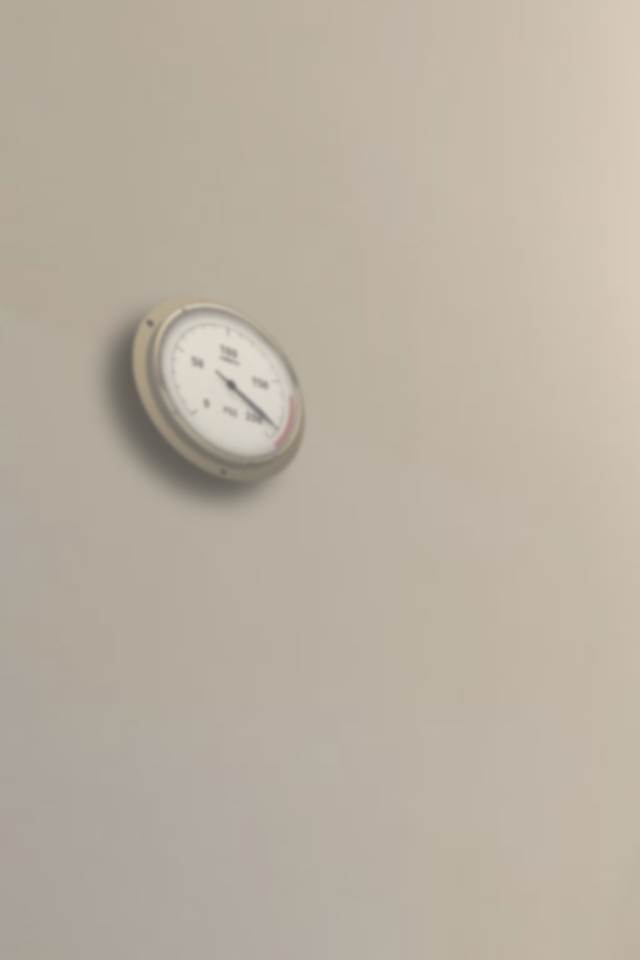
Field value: 190 psi
